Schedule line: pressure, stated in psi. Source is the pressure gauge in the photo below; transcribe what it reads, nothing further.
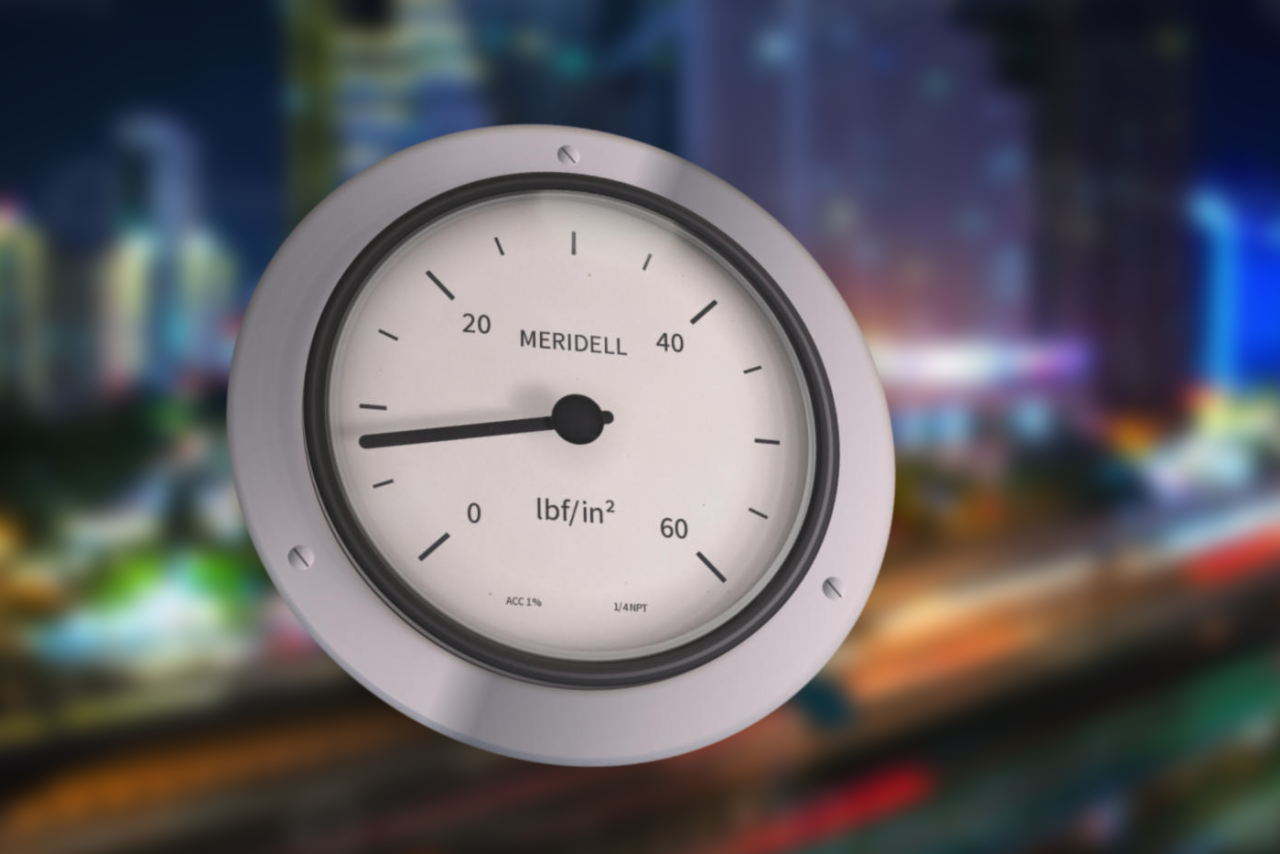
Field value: 7.5 psi
